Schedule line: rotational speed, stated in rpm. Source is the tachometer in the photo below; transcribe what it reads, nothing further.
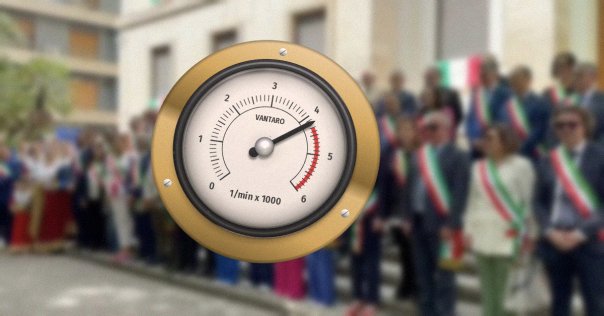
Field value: 4200 rpm
